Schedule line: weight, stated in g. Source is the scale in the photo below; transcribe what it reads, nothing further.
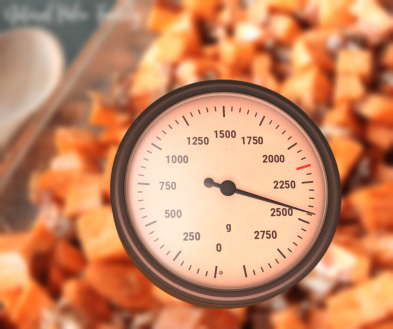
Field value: 2450 g
